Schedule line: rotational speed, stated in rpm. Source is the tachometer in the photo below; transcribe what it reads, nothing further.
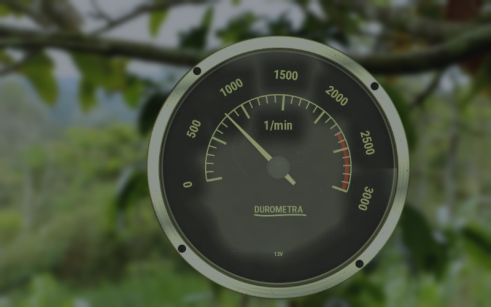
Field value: 800 rpm
